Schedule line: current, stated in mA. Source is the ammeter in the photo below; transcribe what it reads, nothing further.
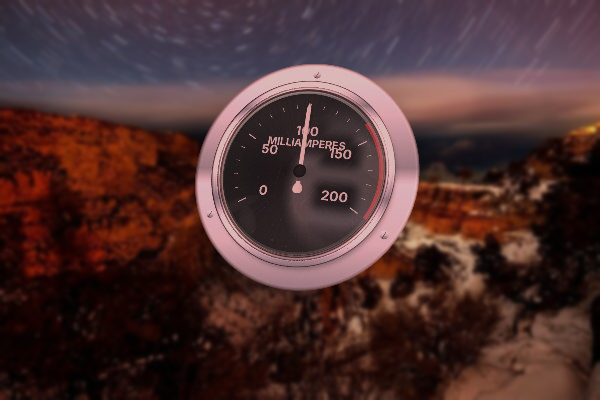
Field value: 100 mA
